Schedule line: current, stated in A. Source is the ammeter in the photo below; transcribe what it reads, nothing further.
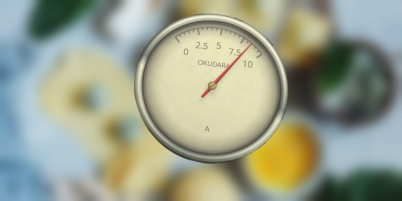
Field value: 8.5 A
